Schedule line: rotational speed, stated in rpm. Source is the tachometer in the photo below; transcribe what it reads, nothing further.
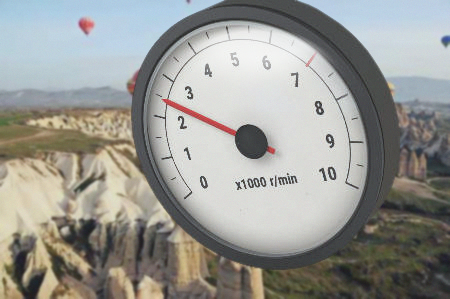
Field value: 2500 rpm
